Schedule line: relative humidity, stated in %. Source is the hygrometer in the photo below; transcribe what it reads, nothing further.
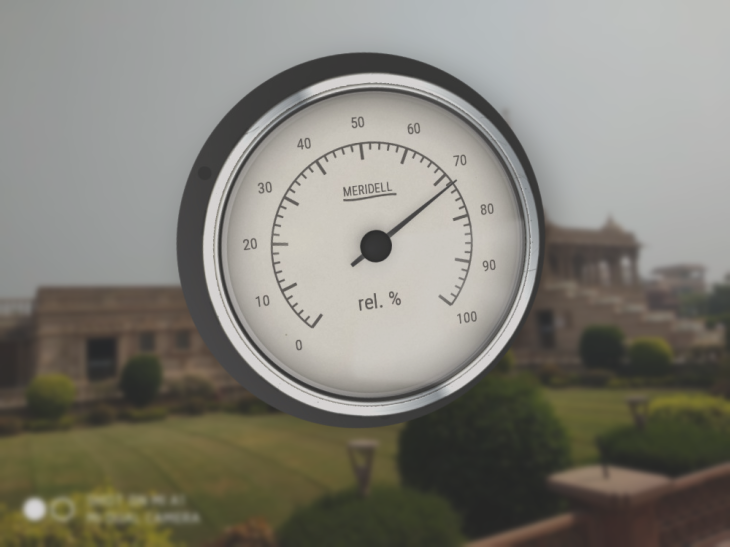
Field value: 72 %
